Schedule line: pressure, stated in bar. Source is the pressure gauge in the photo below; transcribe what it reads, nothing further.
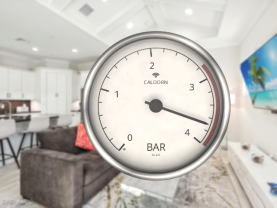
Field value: 3.7 bar
